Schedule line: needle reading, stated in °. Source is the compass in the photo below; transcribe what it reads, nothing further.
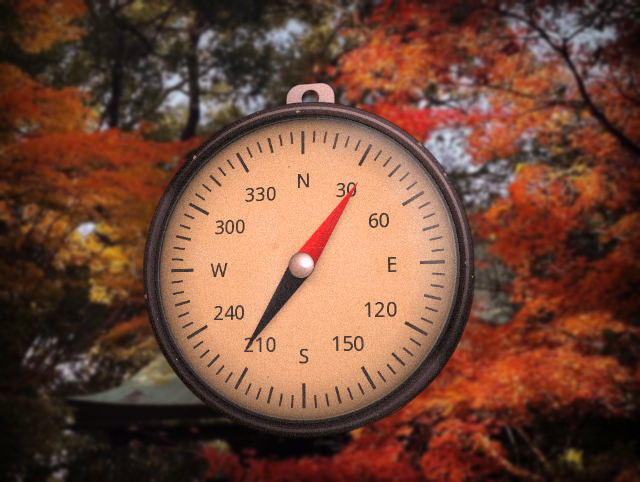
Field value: 35 °
